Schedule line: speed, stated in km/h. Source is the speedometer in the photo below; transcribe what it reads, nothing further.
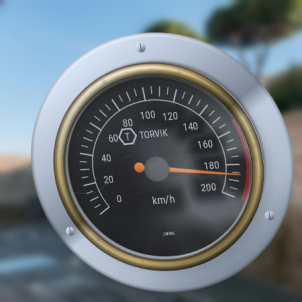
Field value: 185 km/h
